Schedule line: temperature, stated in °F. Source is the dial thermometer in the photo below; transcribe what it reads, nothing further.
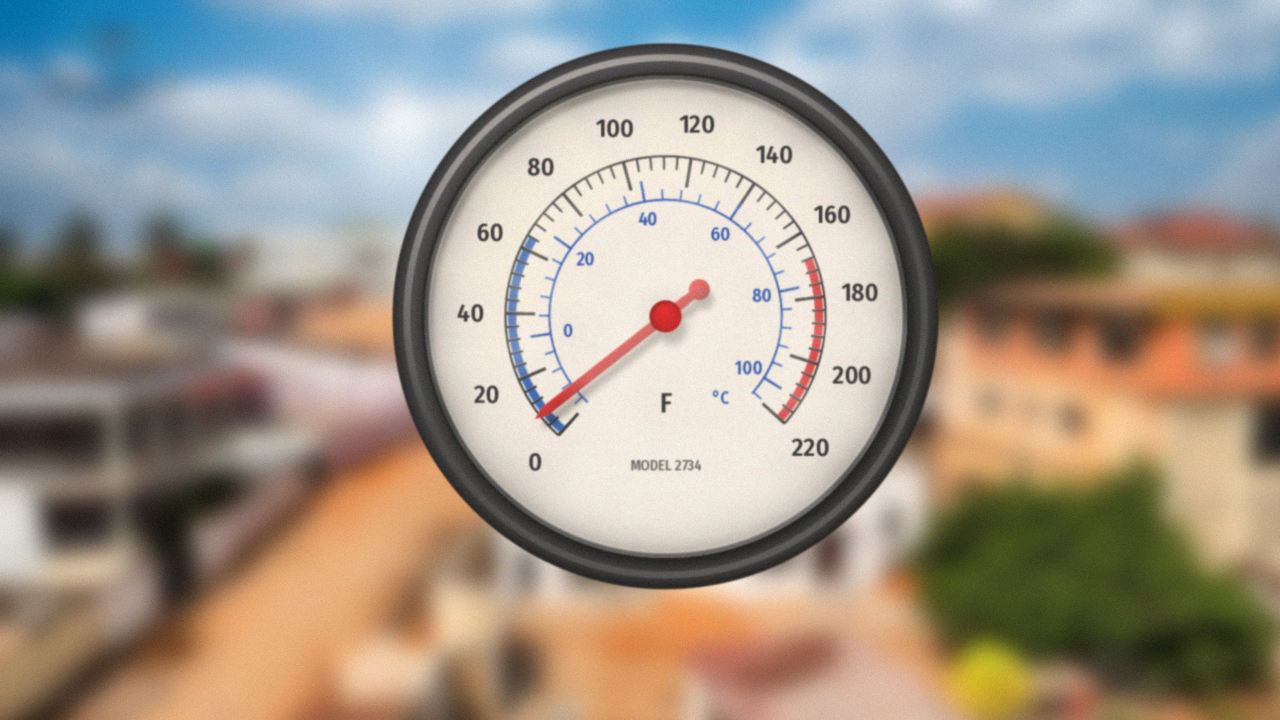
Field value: 8 °F
